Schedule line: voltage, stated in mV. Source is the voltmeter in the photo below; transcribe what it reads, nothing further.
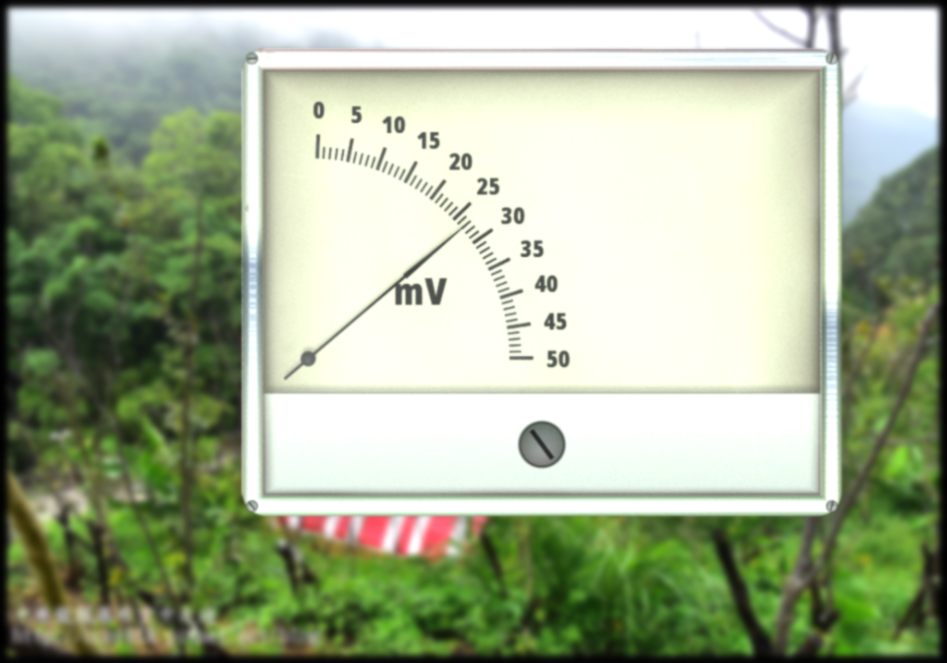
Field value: 27 mV
